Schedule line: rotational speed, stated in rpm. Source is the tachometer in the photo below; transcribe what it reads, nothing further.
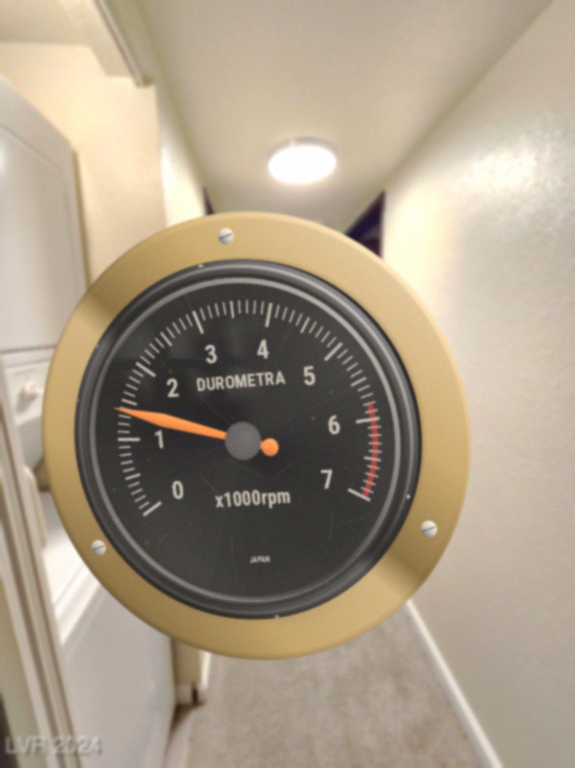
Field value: 1400 rpm
